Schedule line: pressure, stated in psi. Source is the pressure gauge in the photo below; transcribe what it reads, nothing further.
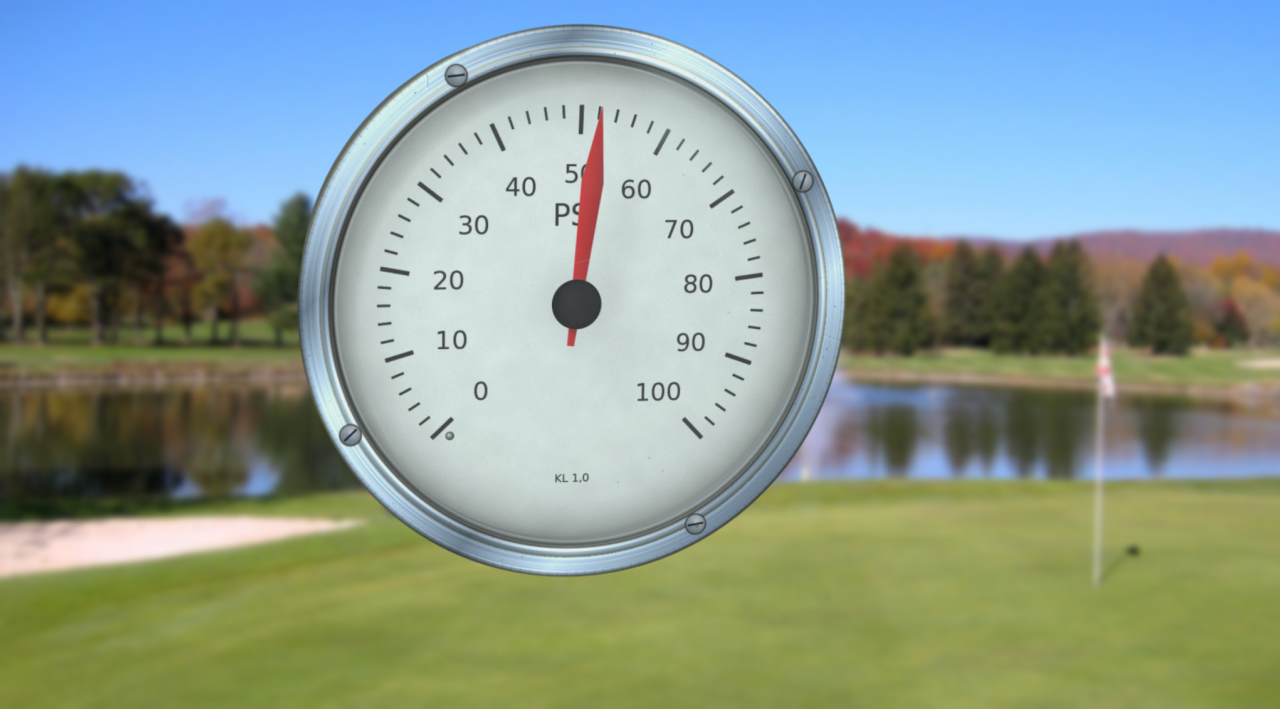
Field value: 52 psi
